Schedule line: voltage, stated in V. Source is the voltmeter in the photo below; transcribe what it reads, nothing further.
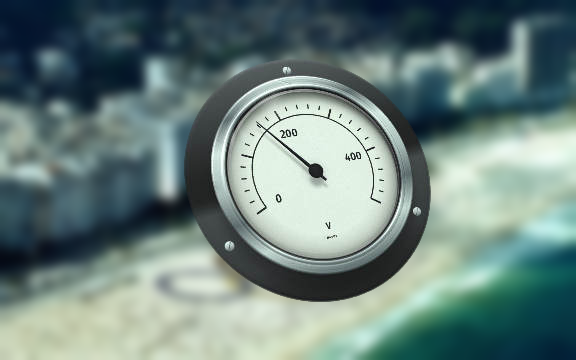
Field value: 160 V
